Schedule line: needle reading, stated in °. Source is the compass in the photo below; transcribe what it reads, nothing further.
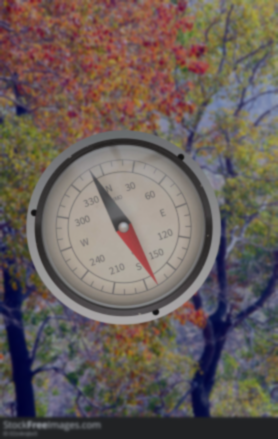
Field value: 170 °
